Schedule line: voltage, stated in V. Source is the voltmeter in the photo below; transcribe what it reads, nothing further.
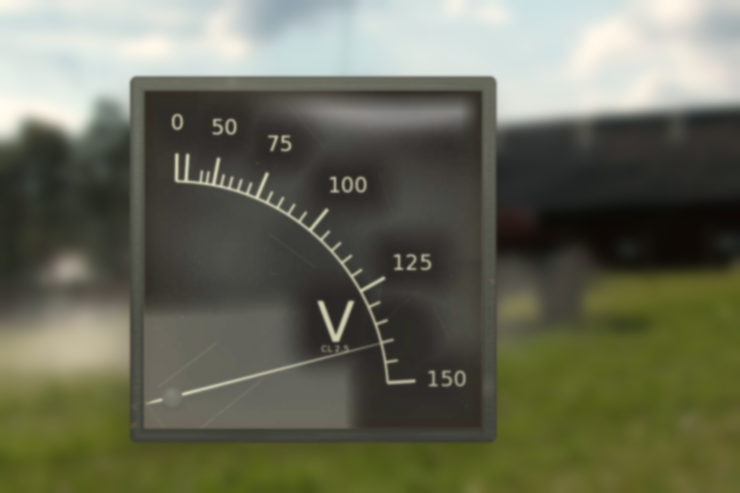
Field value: 140 V
